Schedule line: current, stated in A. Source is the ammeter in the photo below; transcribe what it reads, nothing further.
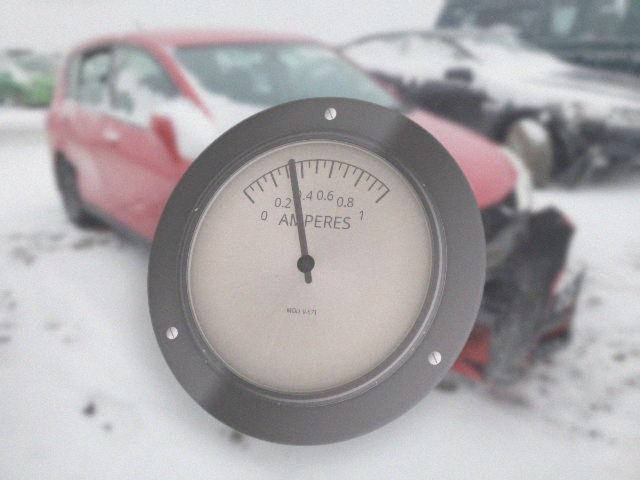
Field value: 0.35 A
